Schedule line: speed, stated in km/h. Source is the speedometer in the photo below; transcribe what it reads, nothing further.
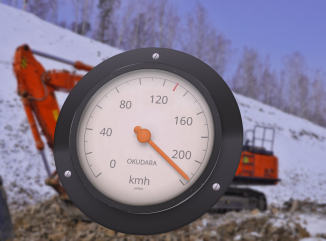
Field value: 215 km/h
